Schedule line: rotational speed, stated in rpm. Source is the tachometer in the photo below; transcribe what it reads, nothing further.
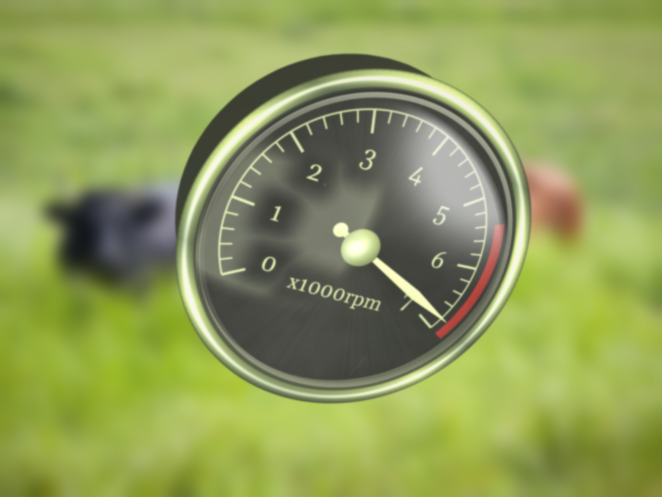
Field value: 6800 rpm
